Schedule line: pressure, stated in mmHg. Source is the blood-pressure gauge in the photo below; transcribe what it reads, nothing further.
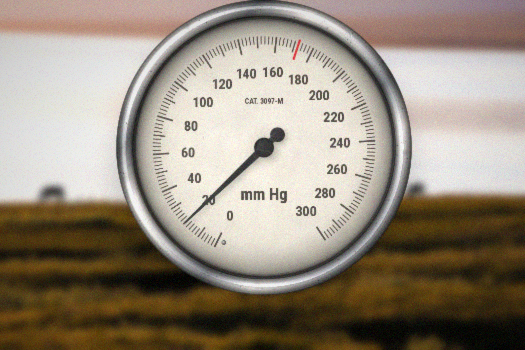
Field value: 20 mmHg
